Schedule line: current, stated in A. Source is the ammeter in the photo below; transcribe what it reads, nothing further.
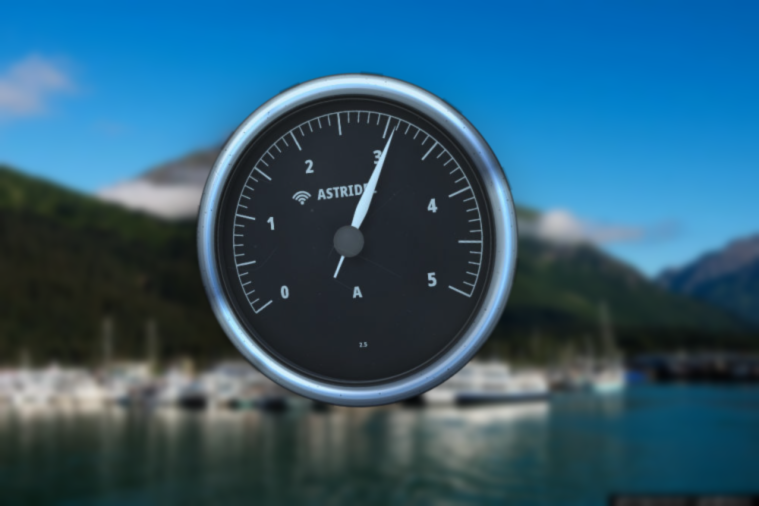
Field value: 3.1 A
